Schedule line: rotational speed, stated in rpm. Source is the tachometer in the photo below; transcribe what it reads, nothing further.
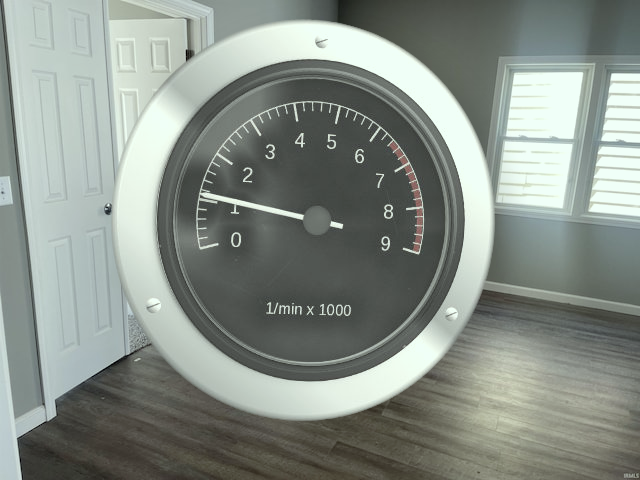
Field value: 1100 rpm
